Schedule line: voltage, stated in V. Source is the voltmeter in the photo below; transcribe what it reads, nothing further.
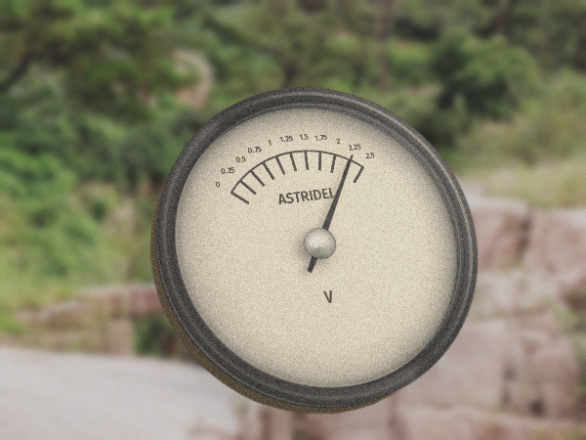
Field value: 2.25 V
